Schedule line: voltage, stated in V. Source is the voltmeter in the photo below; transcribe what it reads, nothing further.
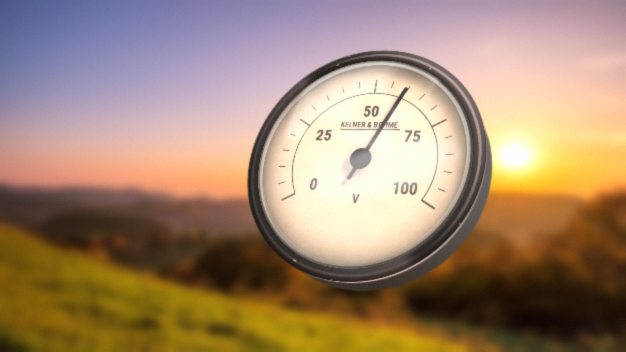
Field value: 60 V
